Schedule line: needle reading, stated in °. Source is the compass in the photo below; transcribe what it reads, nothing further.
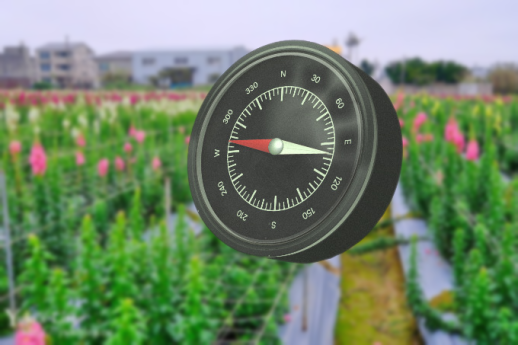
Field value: 280 °
